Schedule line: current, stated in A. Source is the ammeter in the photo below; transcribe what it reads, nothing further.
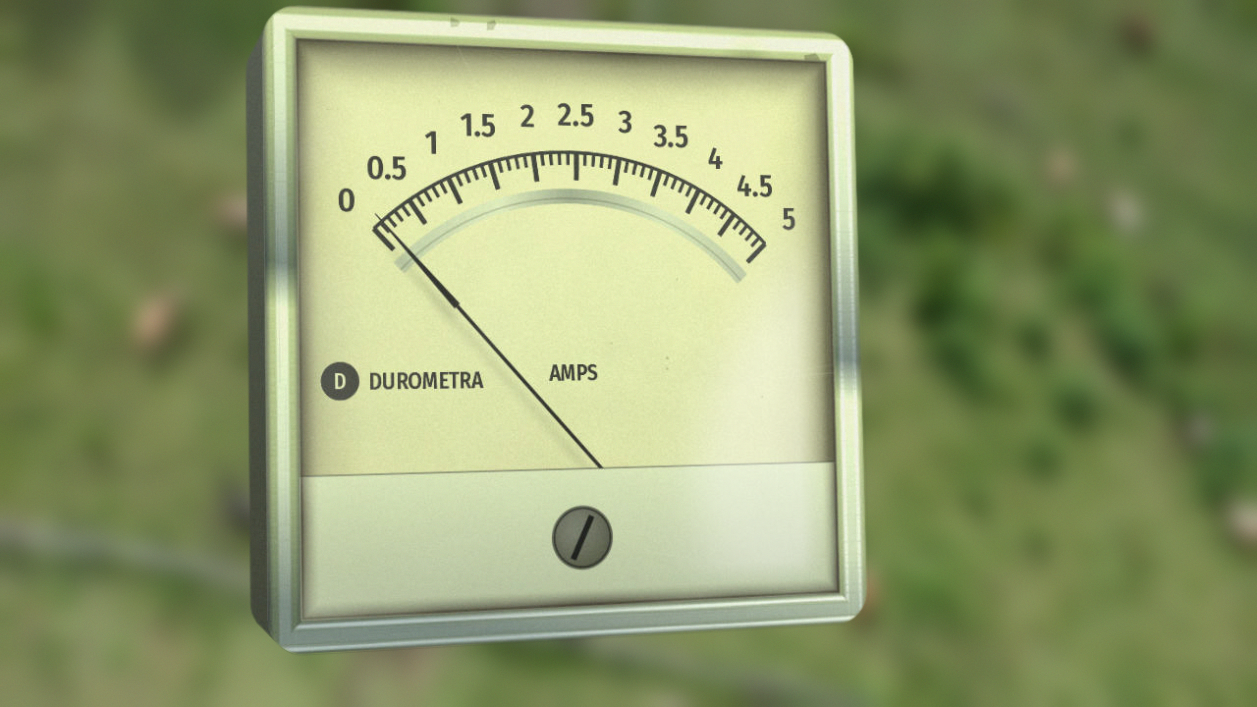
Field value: 0.1 A
